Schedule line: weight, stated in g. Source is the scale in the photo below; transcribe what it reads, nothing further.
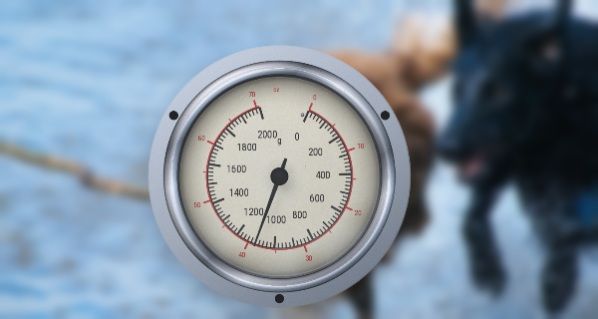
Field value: 1100 g
